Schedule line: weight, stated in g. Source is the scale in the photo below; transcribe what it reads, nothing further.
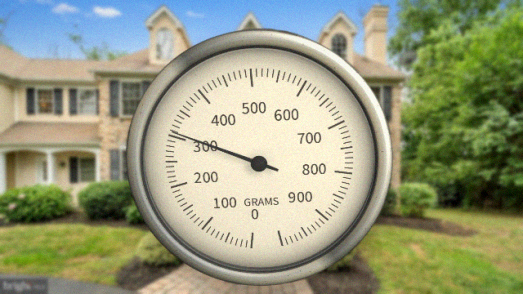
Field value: 310 g
